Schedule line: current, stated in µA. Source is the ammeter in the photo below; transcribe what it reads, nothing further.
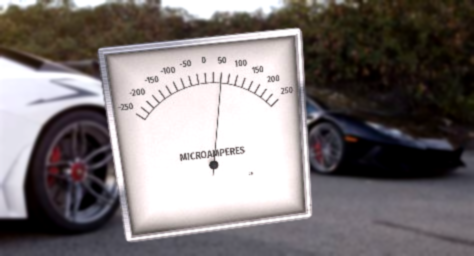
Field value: 50 µA
